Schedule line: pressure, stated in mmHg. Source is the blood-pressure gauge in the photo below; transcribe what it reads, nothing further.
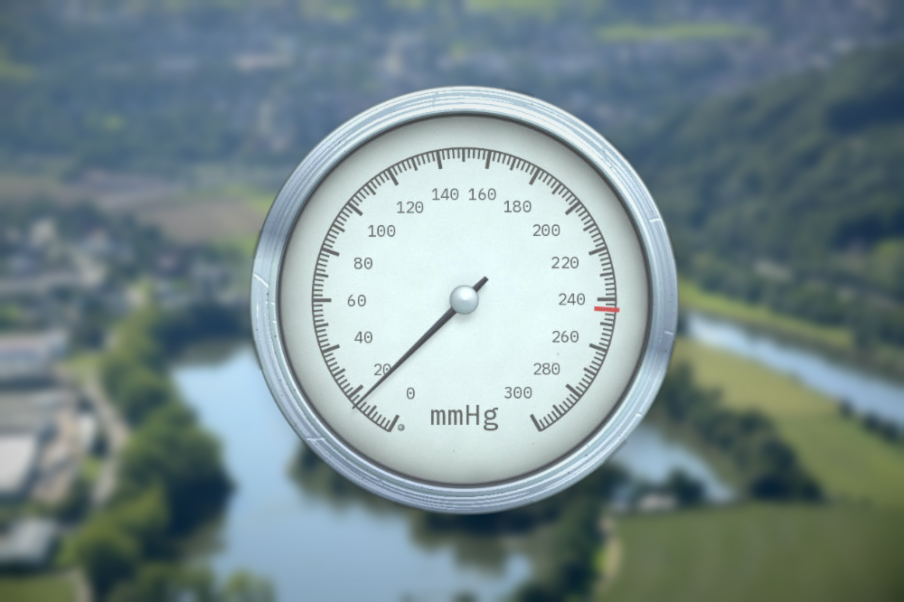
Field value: 16 mmHg
